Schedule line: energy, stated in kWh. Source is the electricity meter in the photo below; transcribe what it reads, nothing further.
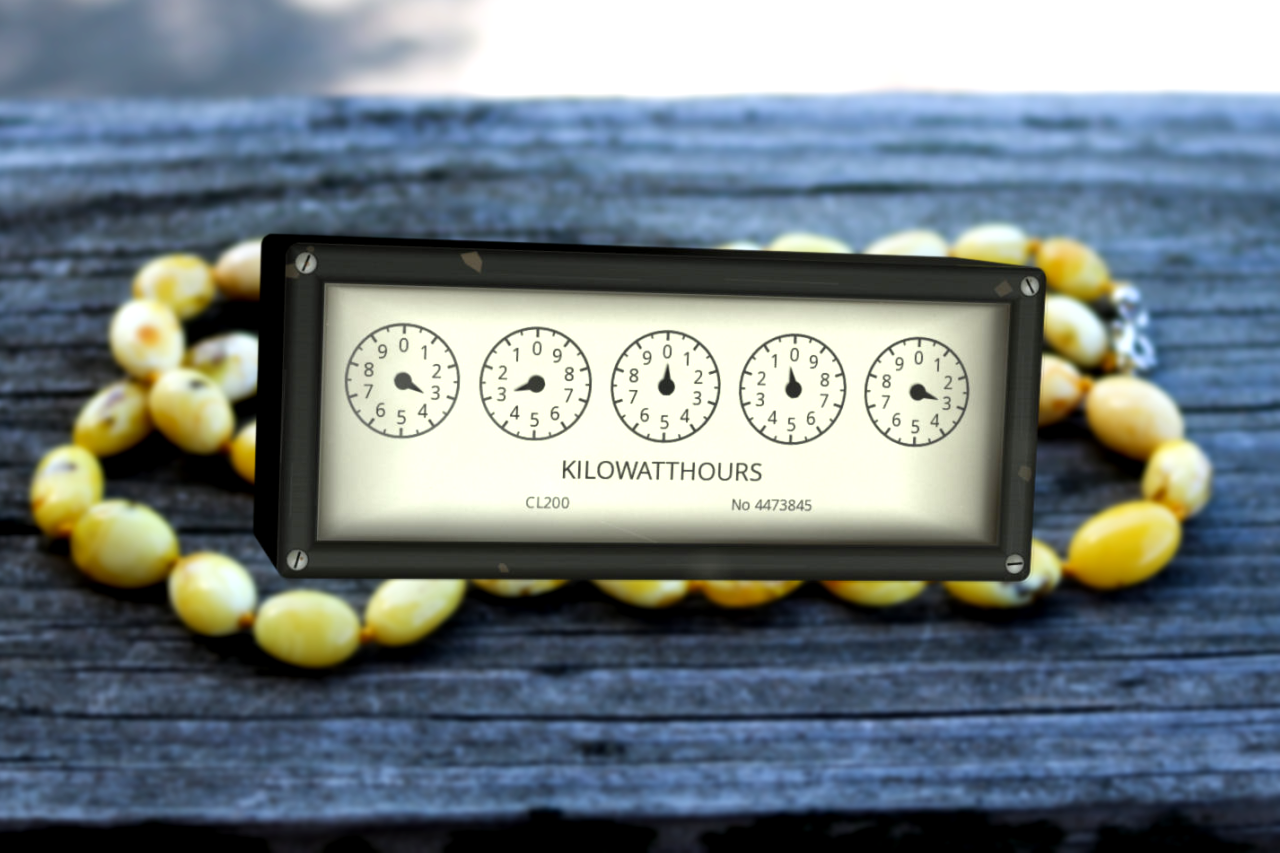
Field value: 33003 kWh
